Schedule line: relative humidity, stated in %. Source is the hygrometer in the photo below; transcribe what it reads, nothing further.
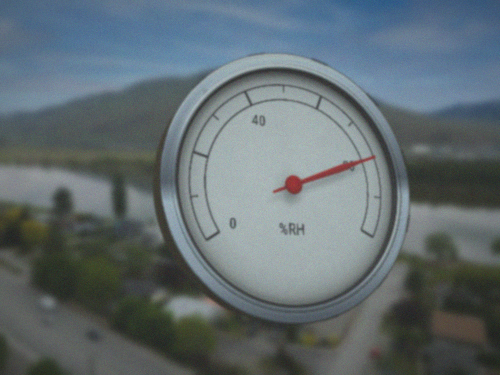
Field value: 80 %
